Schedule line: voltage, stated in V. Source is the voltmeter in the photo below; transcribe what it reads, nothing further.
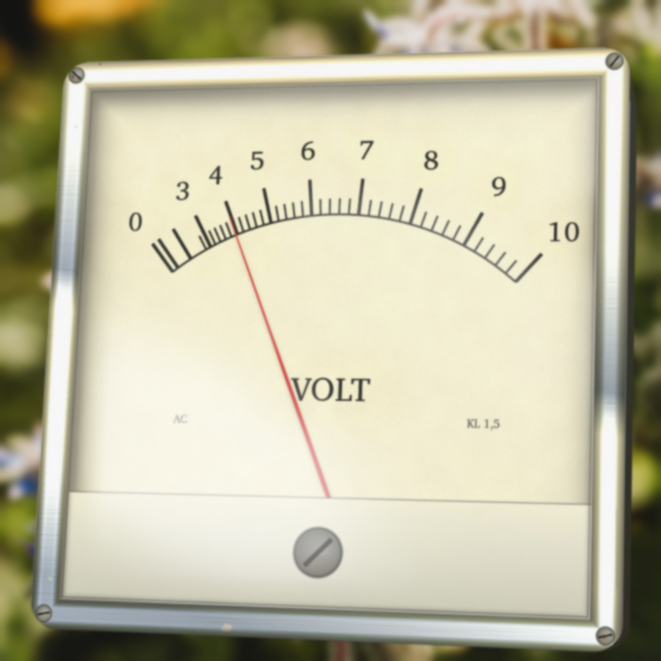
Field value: 4 V
